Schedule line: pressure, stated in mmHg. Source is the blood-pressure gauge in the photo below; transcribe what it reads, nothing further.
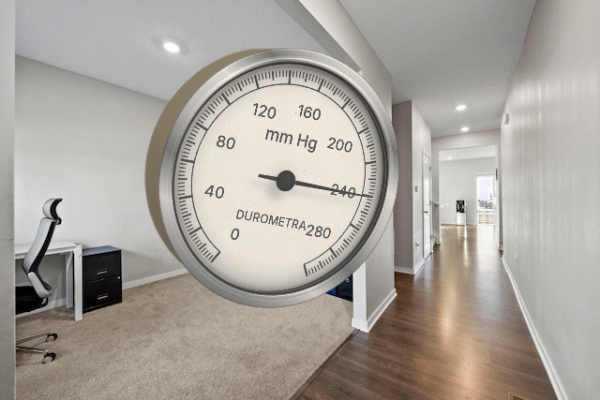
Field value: 240 mmHg
